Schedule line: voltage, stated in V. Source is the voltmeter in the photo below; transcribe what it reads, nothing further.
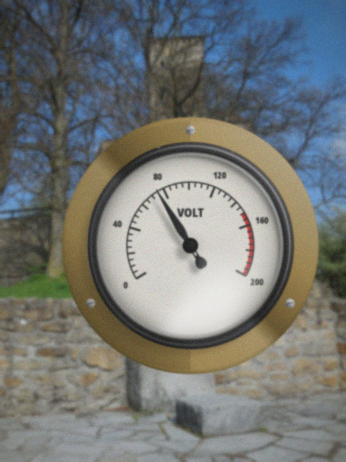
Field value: 75 V
